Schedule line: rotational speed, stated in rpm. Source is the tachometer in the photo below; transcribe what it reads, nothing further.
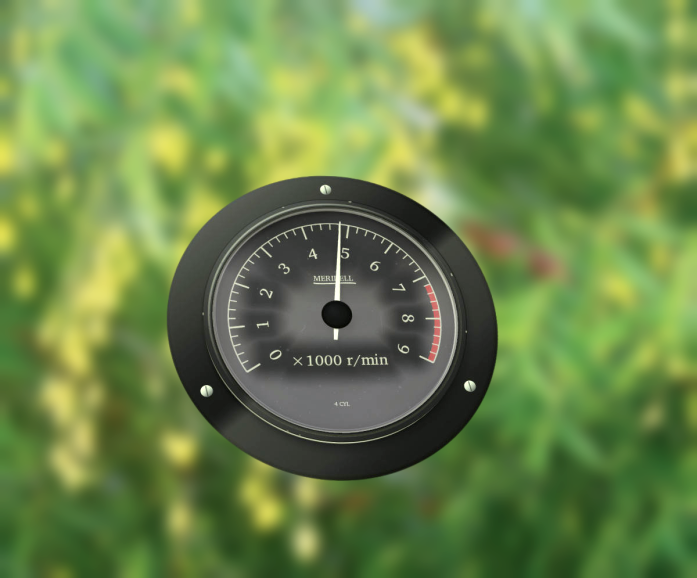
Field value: 4800 rpm
